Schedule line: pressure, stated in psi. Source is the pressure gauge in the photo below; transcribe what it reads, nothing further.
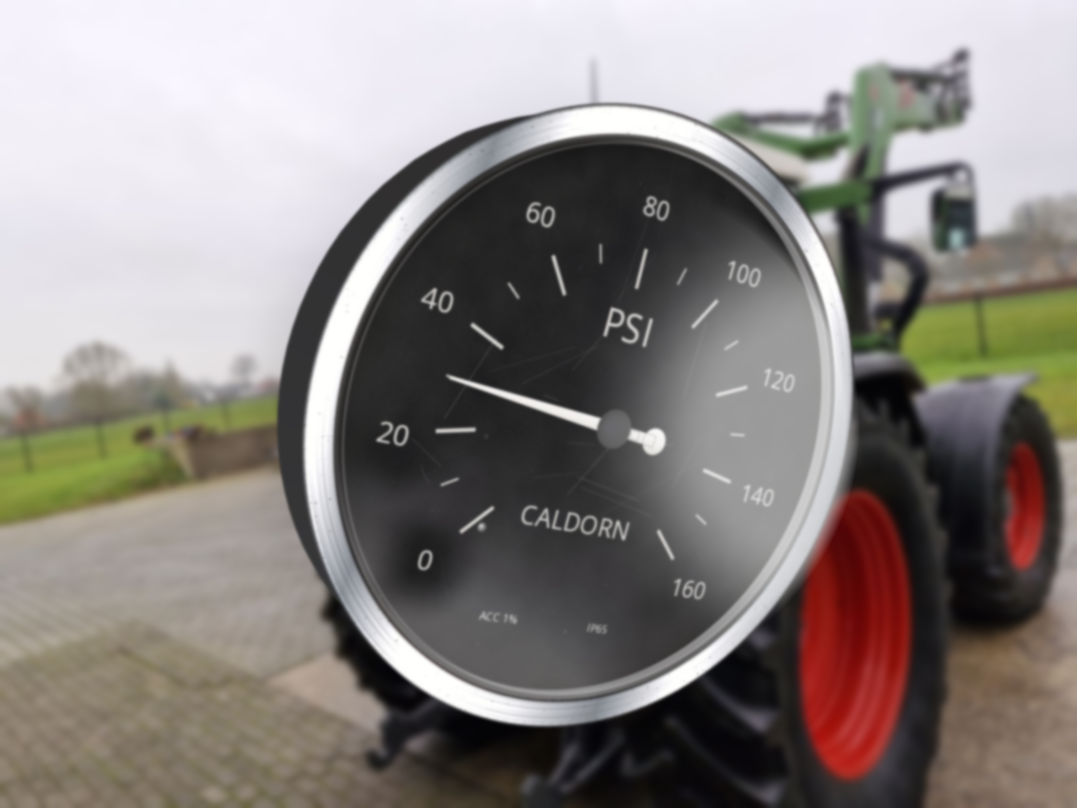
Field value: 30 psi
